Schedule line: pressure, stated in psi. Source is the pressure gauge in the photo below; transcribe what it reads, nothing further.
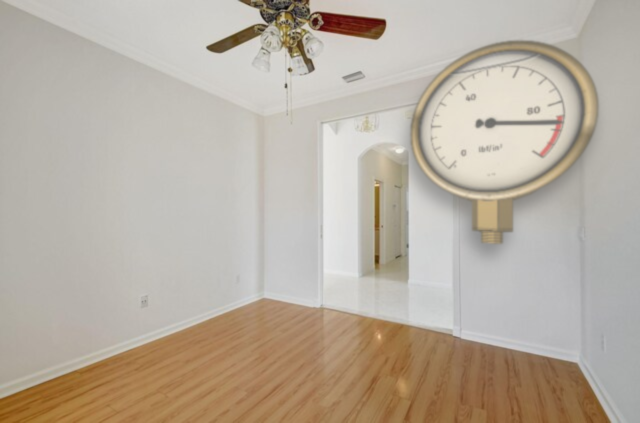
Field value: 87.5 psi
